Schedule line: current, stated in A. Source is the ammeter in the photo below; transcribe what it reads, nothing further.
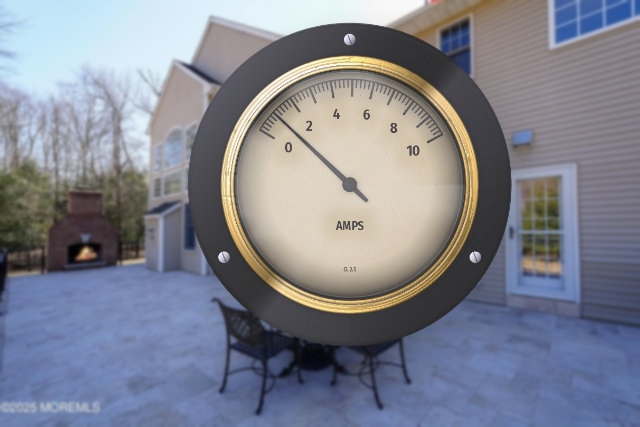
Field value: 1 A
